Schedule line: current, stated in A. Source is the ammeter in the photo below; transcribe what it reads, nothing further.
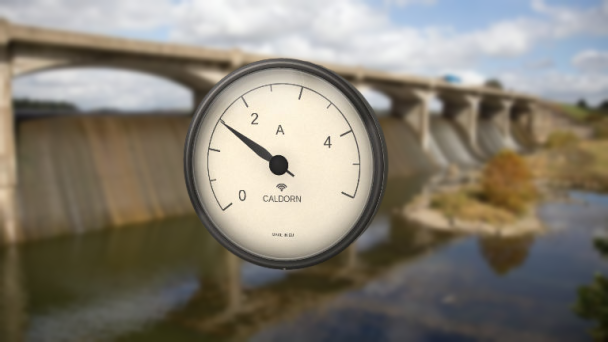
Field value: 1.5 A
